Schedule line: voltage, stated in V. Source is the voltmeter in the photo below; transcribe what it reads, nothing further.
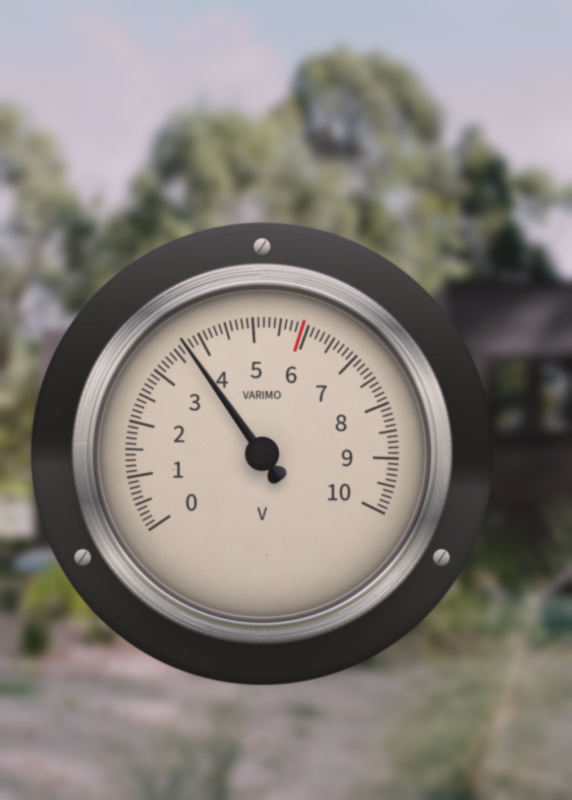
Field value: 3.7 V
